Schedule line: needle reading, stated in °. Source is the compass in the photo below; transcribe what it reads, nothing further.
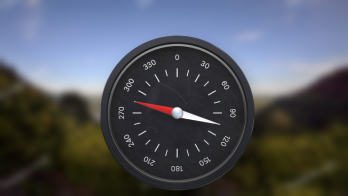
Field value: 285 °
